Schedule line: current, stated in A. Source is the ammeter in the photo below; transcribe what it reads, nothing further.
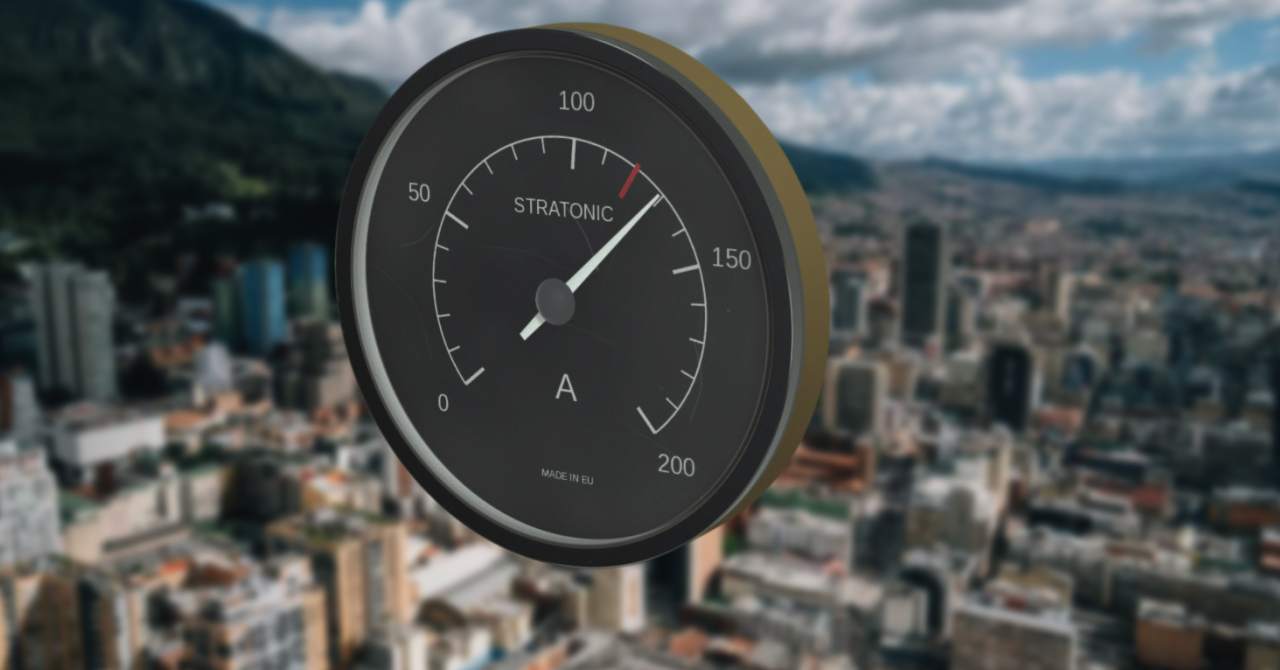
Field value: 130 A
